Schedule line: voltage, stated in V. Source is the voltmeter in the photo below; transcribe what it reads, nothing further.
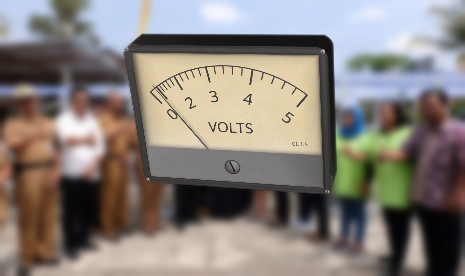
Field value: 1 V
